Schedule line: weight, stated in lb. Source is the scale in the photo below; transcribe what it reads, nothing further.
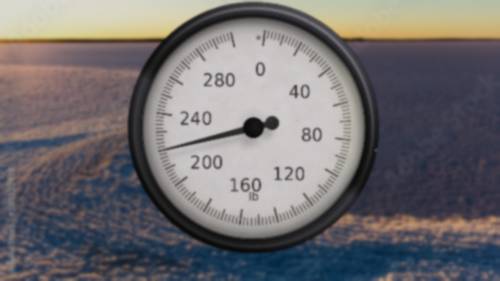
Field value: 220 lb
